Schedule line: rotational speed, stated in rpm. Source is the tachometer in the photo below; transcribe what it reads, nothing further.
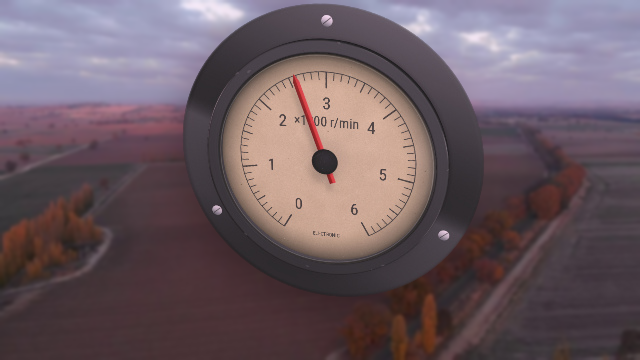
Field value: 2600 rpm
